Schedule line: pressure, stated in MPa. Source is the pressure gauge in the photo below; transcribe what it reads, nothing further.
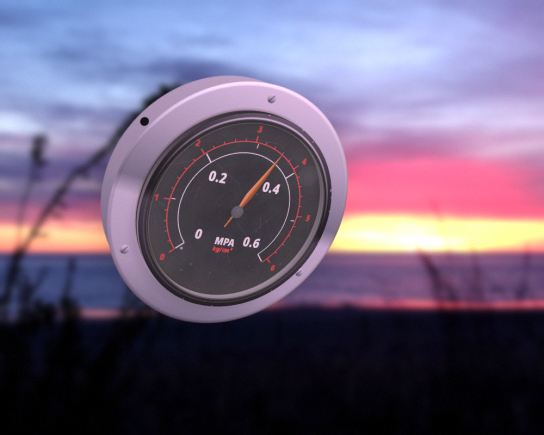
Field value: 0.35 MPa
